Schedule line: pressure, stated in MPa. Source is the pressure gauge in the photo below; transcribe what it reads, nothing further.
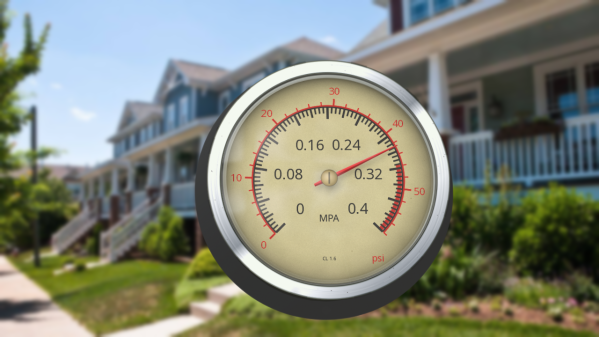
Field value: 0.295 MPa
